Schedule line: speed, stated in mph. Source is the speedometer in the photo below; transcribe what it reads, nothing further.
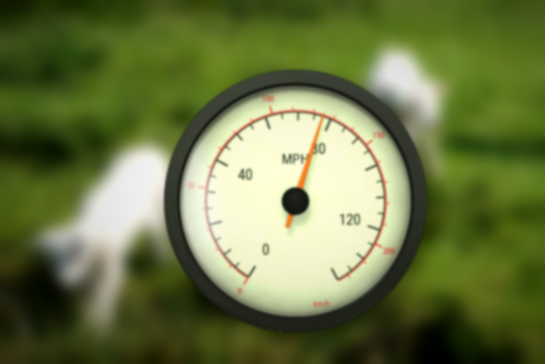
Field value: 77.5 mph
